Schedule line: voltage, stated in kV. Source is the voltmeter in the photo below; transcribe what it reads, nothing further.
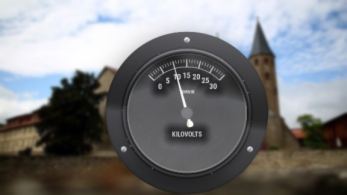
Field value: 10 kV
